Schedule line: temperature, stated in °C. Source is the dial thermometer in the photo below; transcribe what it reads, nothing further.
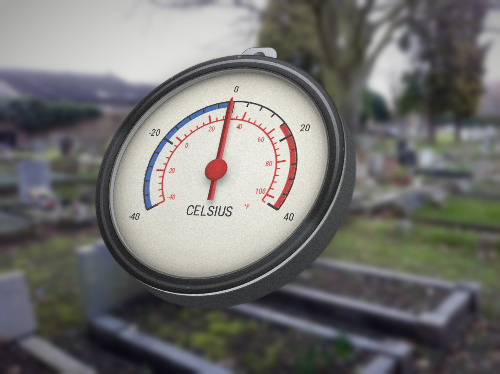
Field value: 0 °C
